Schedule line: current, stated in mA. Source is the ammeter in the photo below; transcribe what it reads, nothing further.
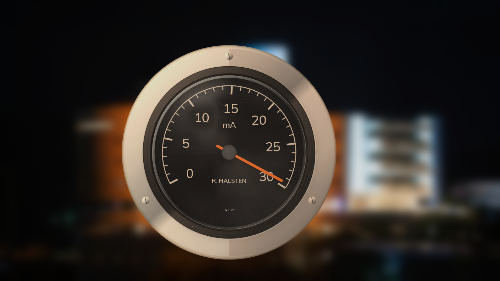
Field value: 29.5 mA
